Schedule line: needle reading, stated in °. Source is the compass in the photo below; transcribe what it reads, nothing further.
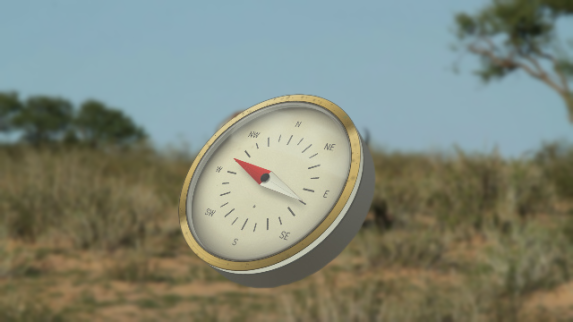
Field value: 285 °
